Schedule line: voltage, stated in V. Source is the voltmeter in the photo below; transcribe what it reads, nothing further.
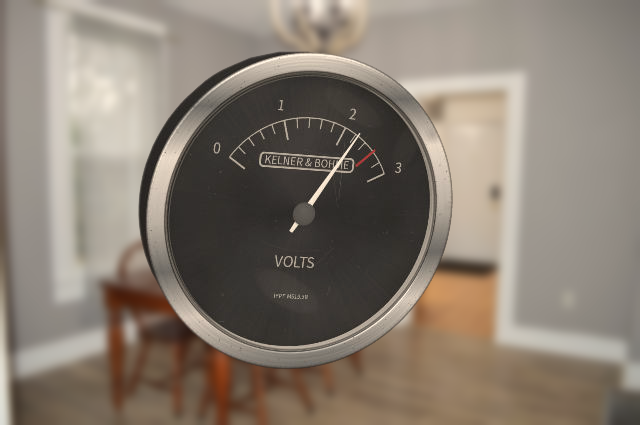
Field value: 2.2 V
